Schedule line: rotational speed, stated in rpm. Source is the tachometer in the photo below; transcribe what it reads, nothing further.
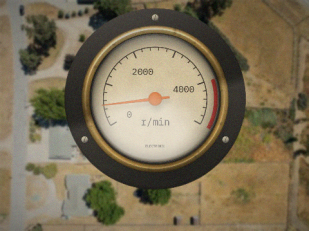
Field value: 500 rpm
